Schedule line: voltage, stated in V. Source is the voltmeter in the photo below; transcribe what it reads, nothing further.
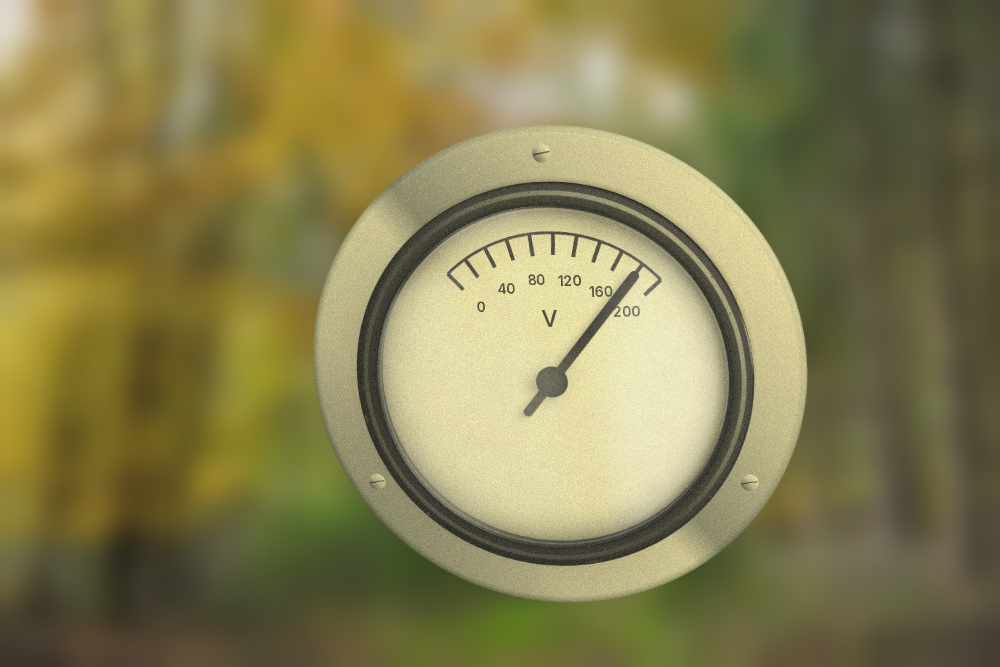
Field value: 180 V
